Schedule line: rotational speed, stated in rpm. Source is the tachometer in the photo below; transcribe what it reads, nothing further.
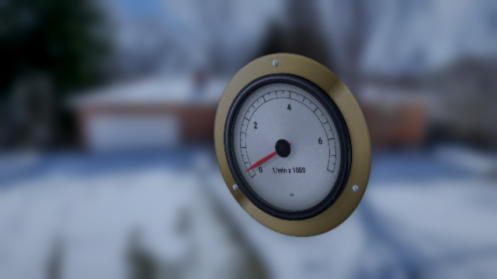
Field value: 250 rpm
